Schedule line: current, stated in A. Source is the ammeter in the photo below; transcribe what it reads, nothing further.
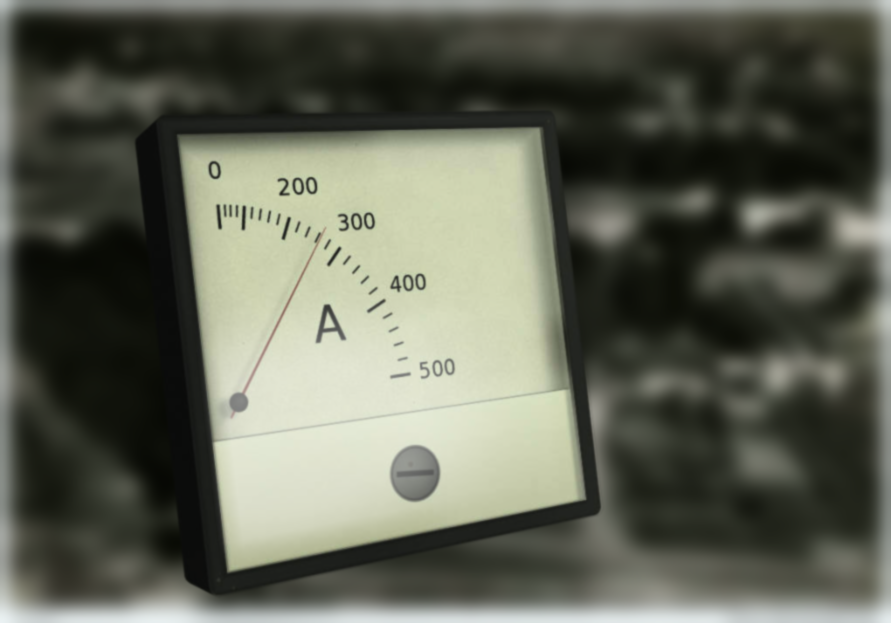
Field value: 260 A
